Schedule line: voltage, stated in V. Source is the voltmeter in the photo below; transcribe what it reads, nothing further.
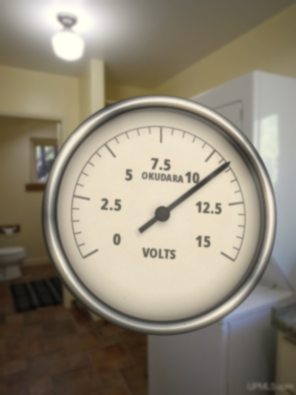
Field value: 10.75 V
